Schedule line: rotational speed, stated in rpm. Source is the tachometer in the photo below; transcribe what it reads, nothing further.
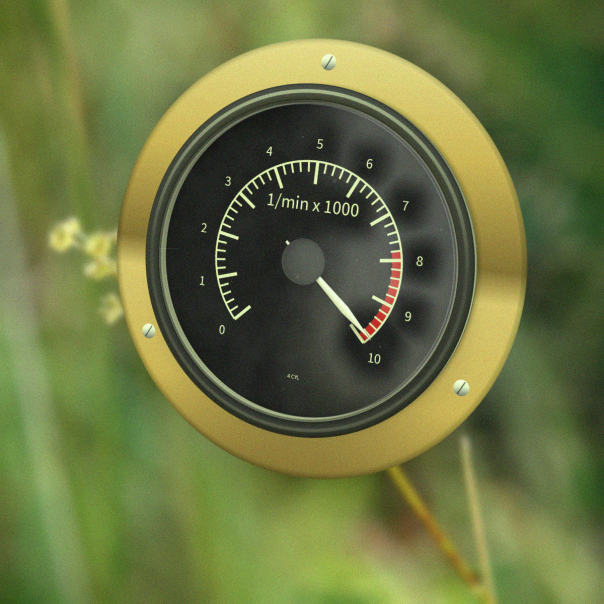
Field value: 9800 rpm
